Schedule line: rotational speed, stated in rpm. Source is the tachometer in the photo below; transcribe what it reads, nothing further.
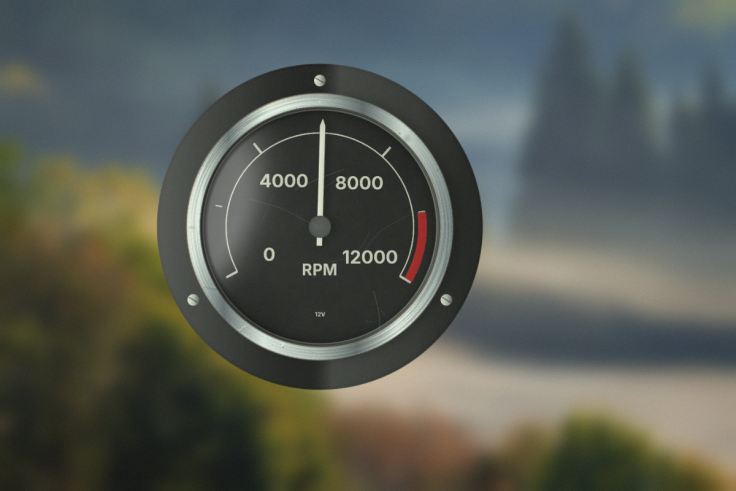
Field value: 6000 rpm
